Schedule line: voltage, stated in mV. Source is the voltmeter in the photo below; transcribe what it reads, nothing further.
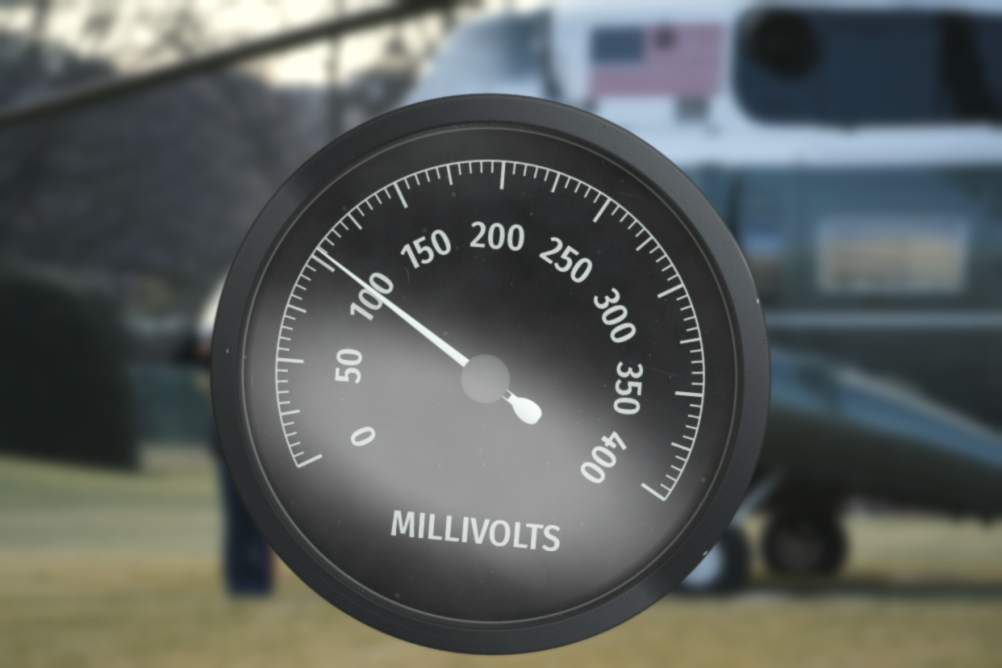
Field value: 105 mV
